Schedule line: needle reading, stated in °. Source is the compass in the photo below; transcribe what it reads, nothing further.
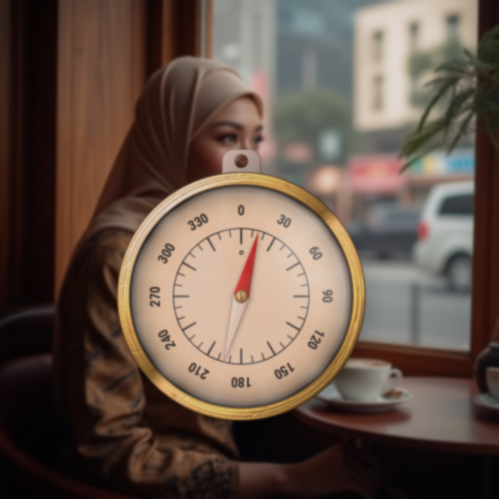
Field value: 15 °
